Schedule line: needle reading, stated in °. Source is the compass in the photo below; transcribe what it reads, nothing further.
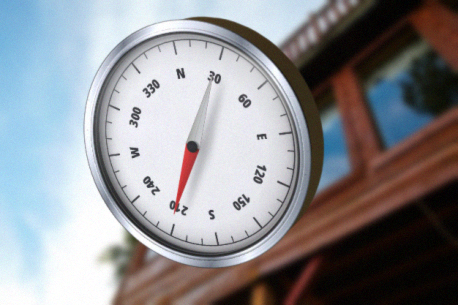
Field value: 210 °
